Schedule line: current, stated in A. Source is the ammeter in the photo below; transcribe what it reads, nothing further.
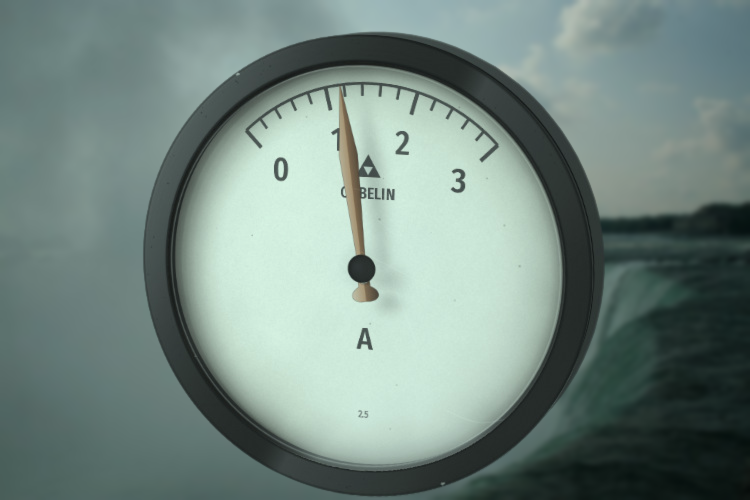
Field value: 1.2 A
